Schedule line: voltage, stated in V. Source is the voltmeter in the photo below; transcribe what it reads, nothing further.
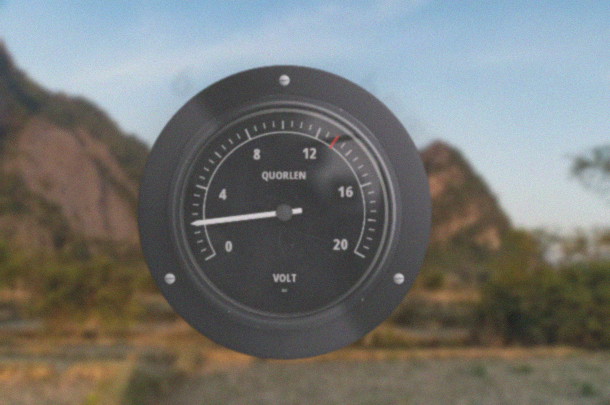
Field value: 2 V
